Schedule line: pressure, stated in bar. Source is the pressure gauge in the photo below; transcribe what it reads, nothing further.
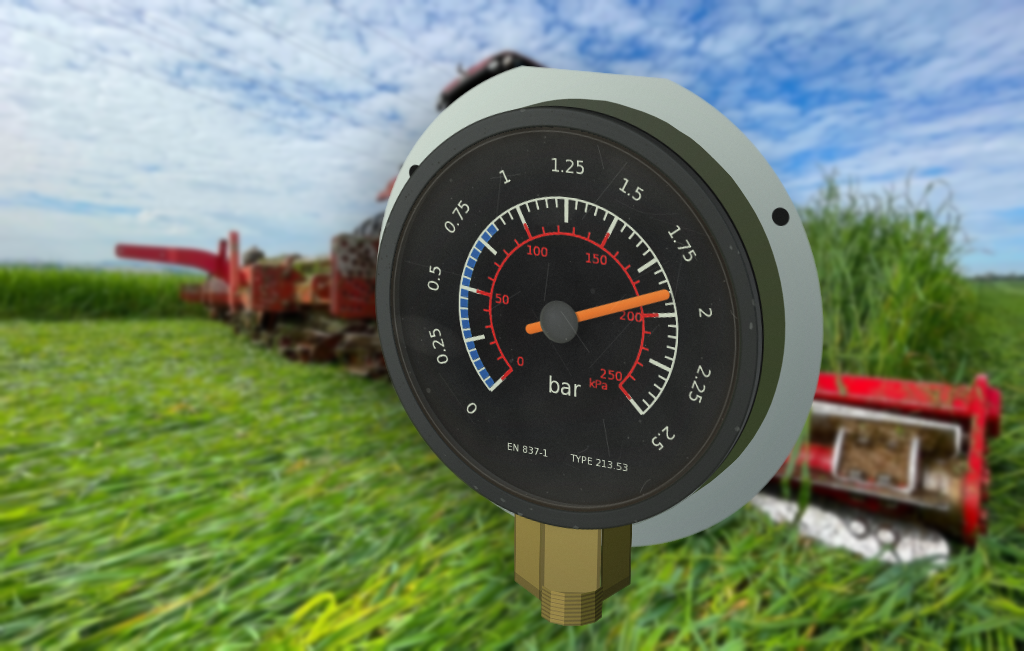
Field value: 1.9 bar
